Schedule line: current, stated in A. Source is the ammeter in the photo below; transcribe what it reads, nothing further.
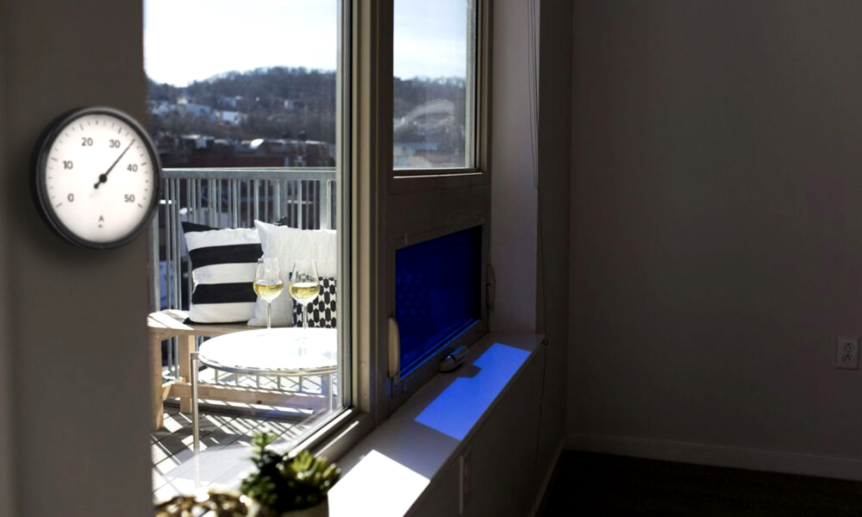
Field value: 34 A
